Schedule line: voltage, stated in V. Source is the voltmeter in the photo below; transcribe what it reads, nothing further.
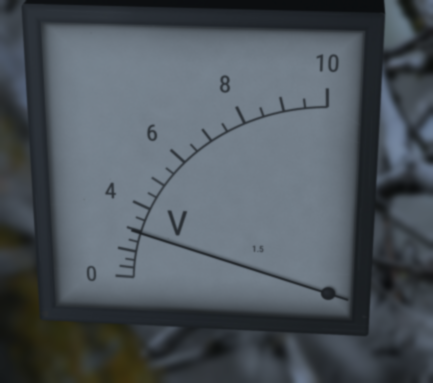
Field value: 3 V
